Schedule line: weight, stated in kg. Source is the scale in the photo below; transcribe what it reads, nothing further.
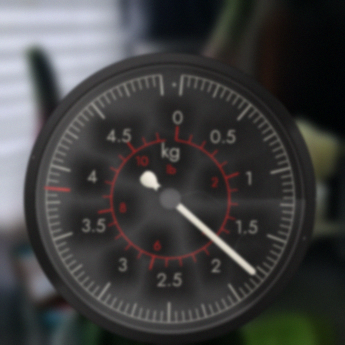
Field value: 1.8 kg
